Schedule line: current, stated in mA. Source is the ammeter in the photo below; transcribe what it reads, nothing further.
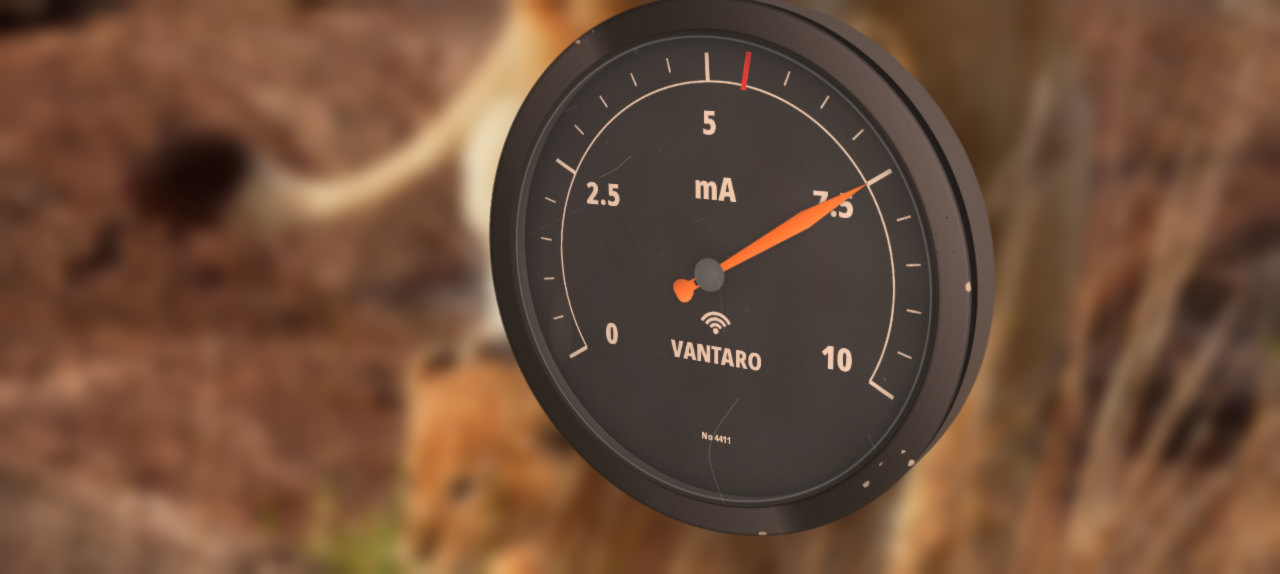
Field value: 7.5 mA
